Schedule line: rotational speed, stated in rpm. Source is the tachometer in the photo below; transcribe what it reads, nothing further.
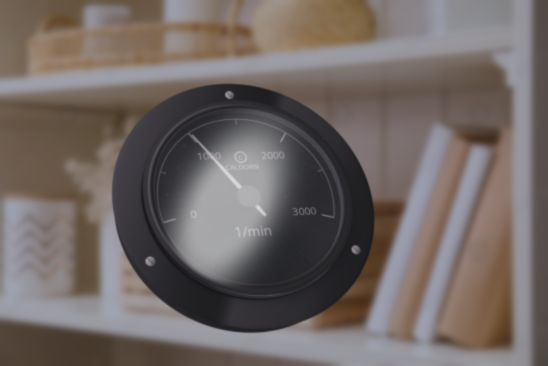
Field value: 1000 rpm
